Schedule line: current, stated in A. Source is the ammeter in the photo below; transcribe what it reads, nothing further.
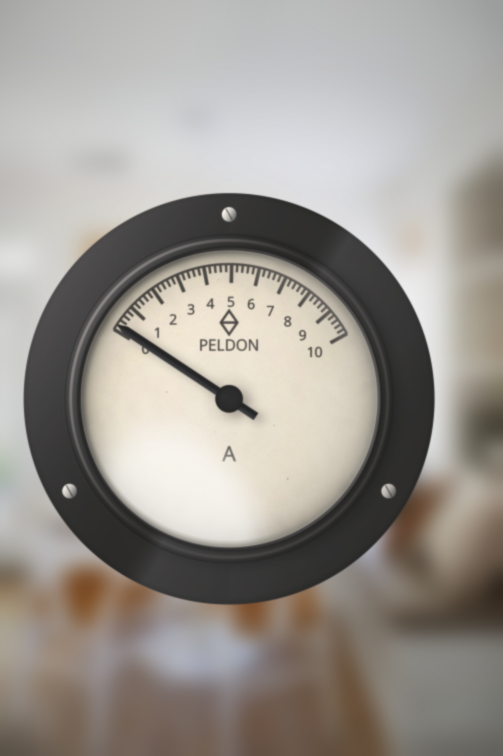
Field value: 0.2 A
